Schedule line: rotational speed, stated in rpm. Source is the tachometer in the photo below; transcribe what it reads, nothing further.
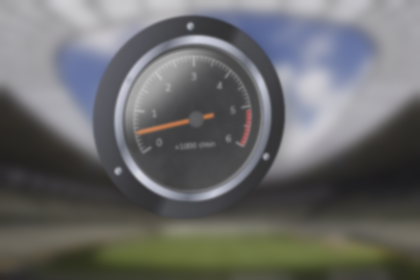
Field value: 500 rpm
